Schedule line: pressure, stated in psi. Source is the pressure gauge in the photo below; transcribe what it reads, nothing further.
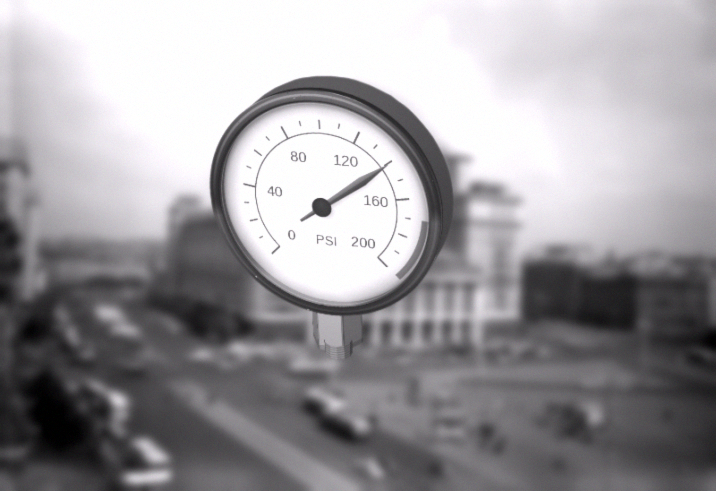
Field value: 140 psi
